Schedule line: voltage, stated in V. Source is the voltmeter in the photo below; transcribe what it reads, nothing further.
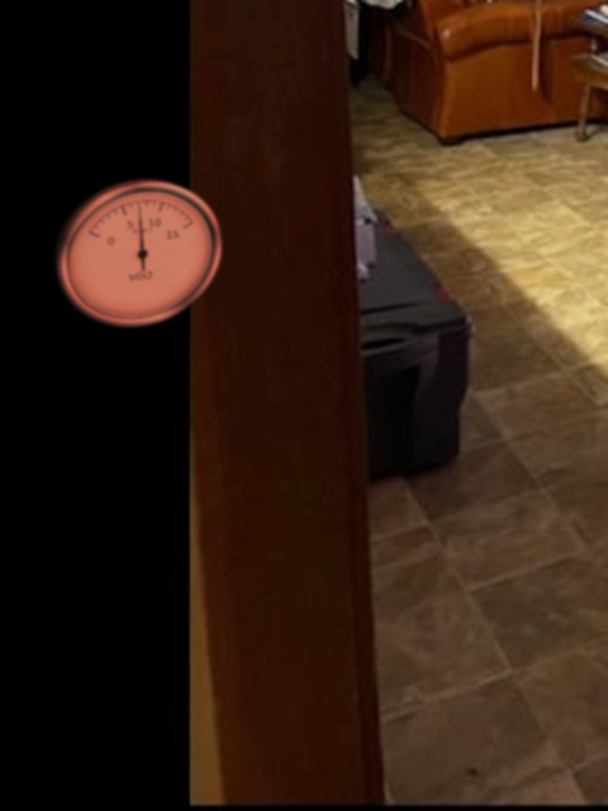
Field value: 7 V
